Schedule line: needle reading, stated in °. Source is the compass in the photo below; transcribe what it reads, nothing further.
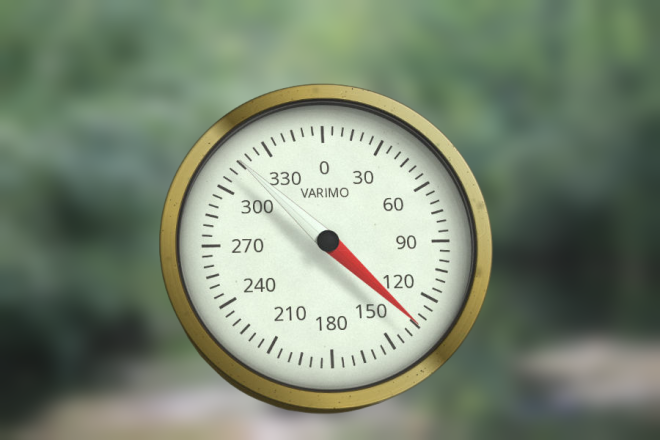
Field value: 135 °
